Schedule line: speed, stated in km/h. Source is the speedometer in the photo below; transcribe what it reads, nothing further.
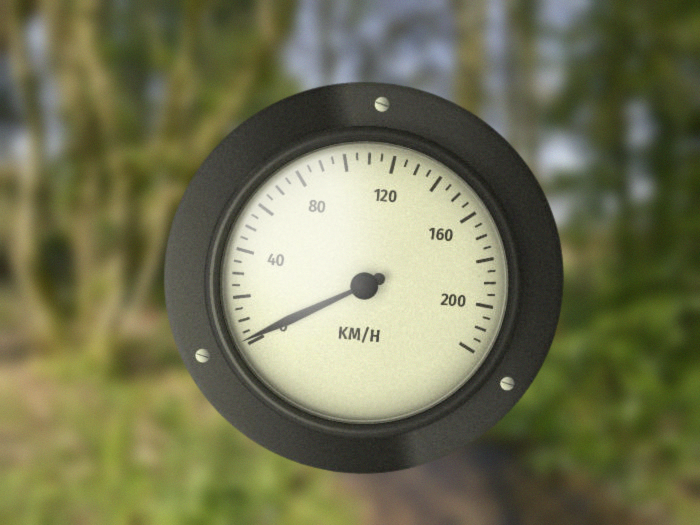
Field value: 2.5 km/h
